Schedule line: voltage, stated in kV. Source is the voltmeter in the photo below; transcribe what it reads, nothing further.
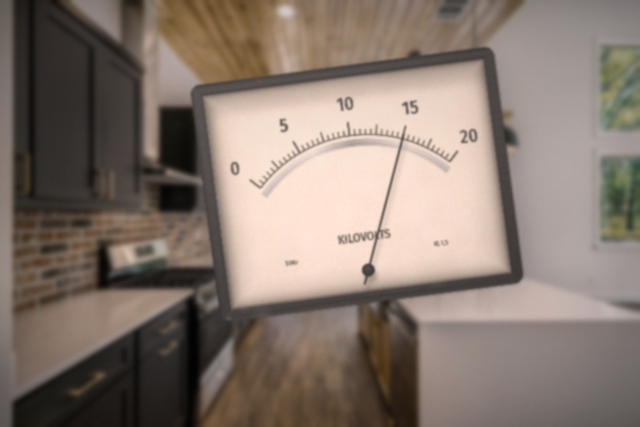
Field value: 15 kV
